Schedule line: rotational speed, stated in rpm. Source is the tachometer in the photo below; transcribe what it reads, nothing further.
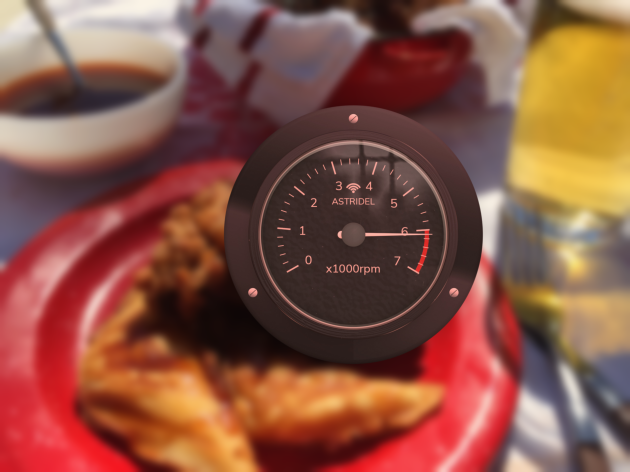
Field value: 6100 rpm
